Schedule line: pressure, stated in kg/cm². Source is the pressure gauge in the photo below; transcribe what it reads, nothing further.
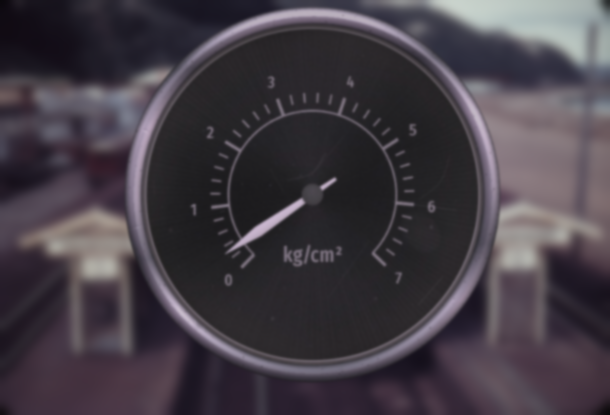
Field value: 0.3 kg/cm²
